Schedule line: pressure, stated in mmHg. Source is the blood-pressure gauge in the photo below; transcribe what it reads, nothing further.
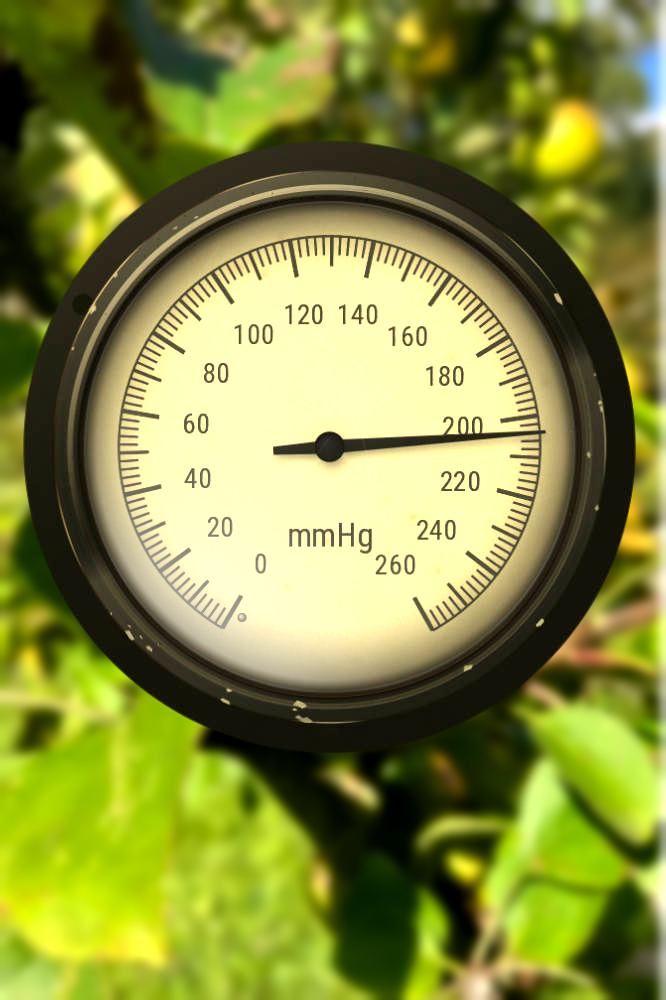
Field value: 204 mmHg
